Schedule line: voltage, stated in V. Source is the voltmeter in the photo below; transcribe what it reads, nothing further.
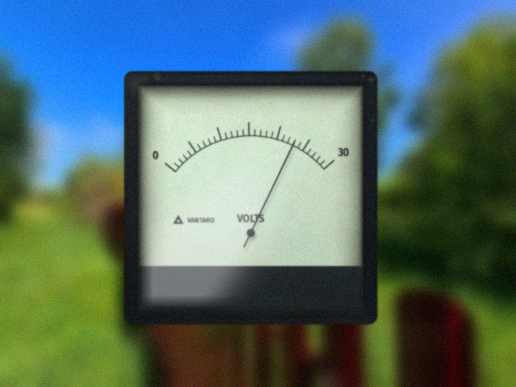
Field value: 23 V
